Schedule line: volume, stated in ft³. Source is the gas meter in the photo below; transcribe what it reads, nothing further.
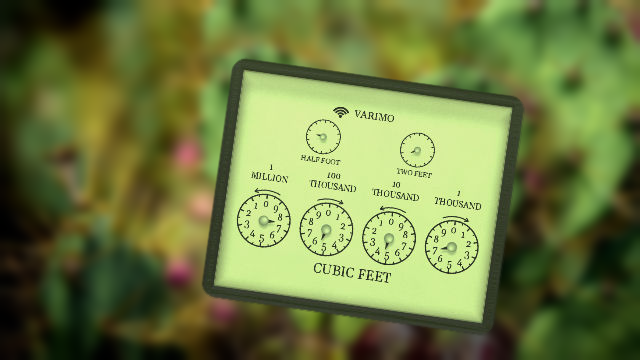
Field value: 754700 ft³
